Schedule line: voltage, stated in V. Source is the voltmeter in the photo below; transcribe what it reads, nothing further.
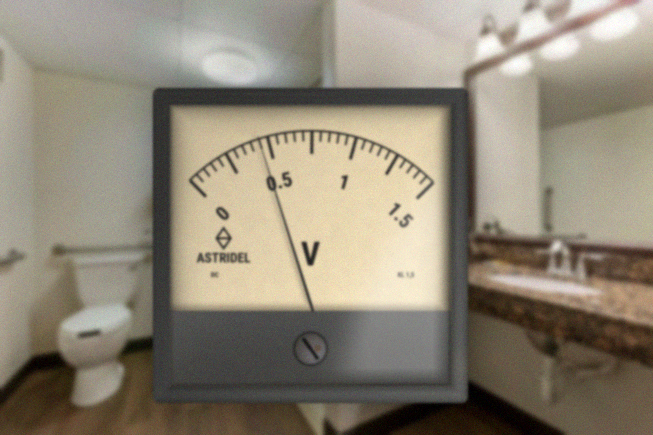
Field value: 0.45 V
